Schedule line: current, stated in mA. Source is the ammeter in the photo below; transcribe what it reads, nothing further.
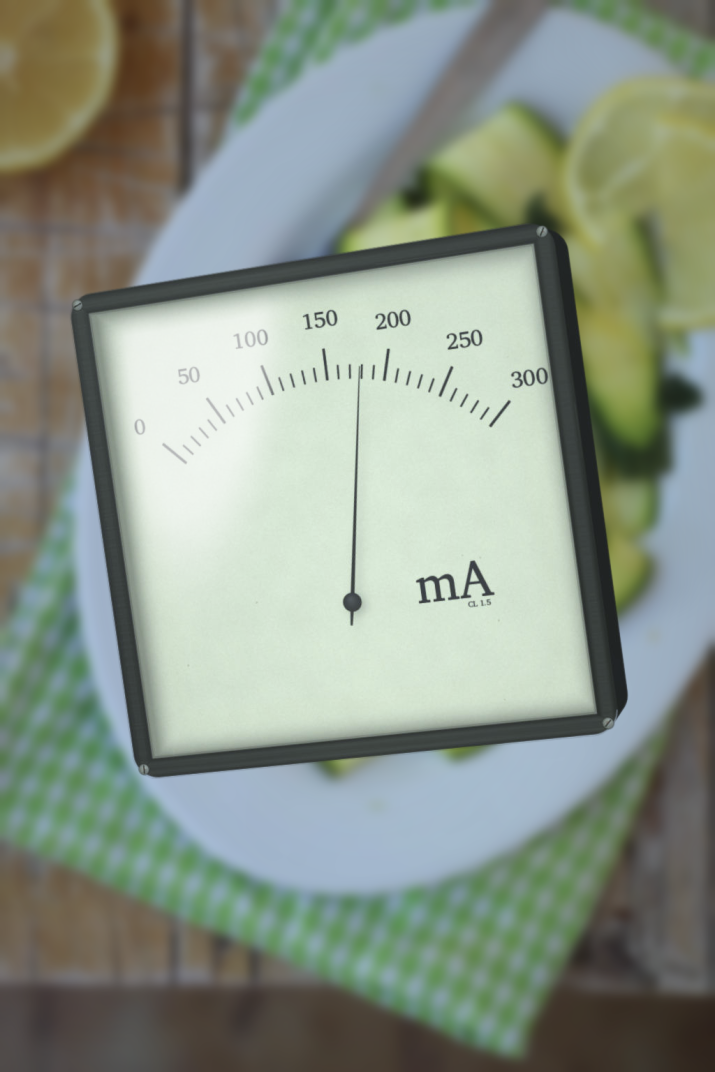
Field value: 180 mA
